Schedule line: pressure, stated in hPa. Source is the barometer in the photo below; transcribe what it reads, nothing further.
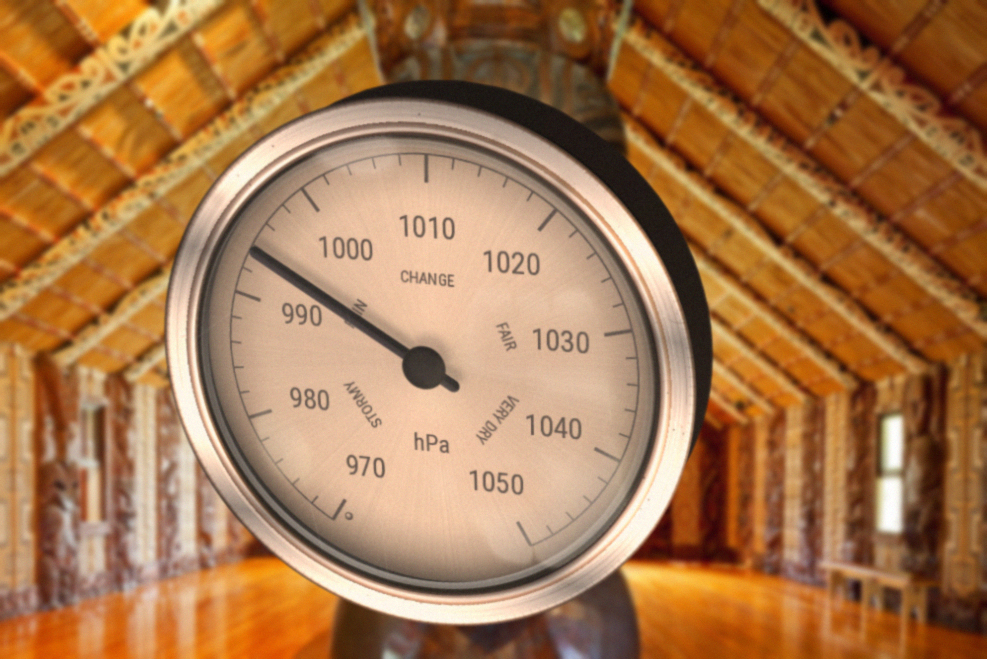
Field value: 994 hPa
